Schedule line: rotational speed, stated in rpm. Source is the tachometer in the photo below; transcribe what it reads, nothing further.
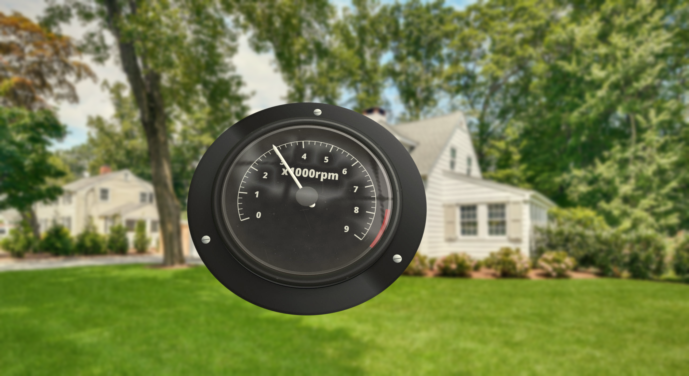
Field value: 3000 rpm
